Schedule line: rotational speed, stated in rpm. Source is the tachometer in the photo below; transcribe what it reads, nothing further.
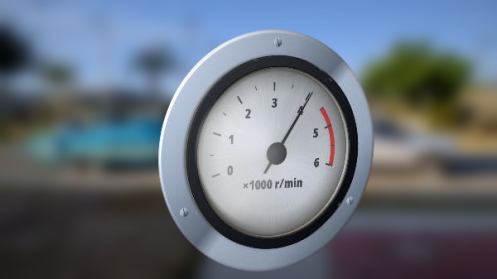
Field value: 4000 rpm
